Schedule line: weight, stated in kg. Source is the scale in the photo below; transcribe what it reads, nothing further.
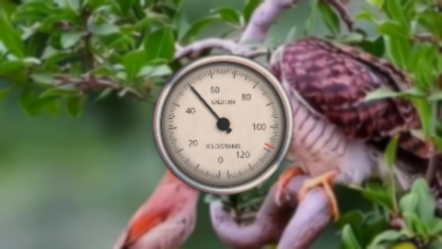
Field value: 50 kg
